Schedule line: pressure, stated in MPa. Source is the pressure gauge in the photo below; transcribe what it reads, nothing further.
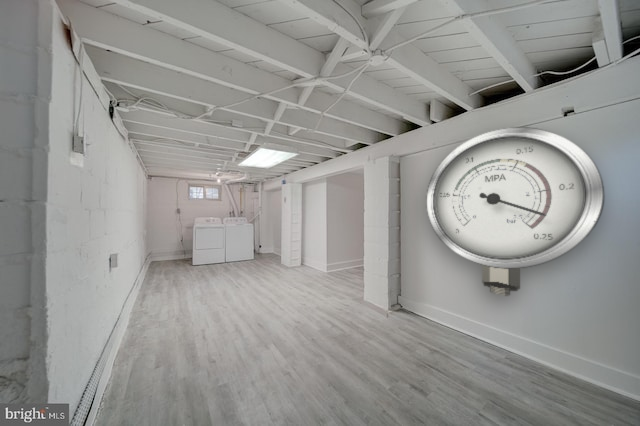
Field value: 0.23 MPa
